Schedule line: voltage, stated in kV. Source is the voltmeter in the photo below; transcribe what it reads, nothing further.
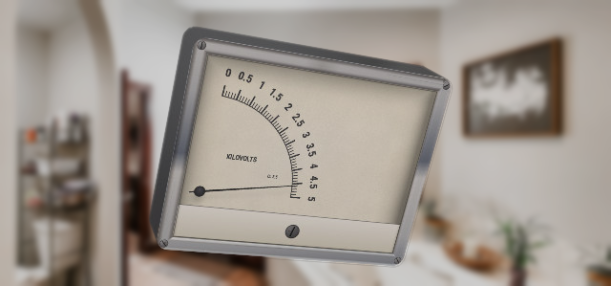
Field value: 4.5 kV
